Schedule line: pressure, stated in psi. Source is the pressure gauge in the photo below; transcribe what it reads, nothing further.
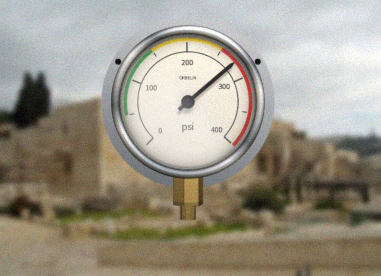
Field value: 275 psi
